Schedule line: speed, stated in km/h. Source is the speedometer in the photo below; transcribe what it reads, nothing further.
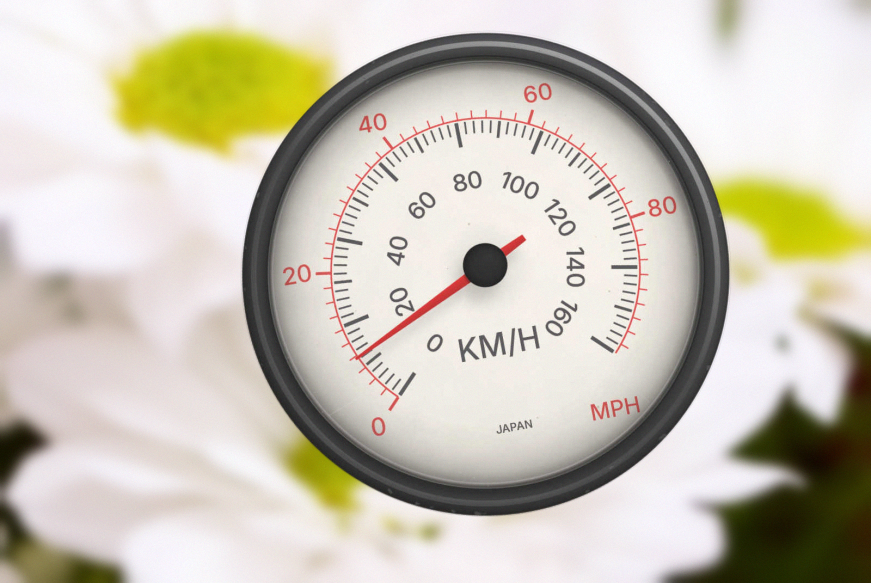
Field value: 12 km/h
